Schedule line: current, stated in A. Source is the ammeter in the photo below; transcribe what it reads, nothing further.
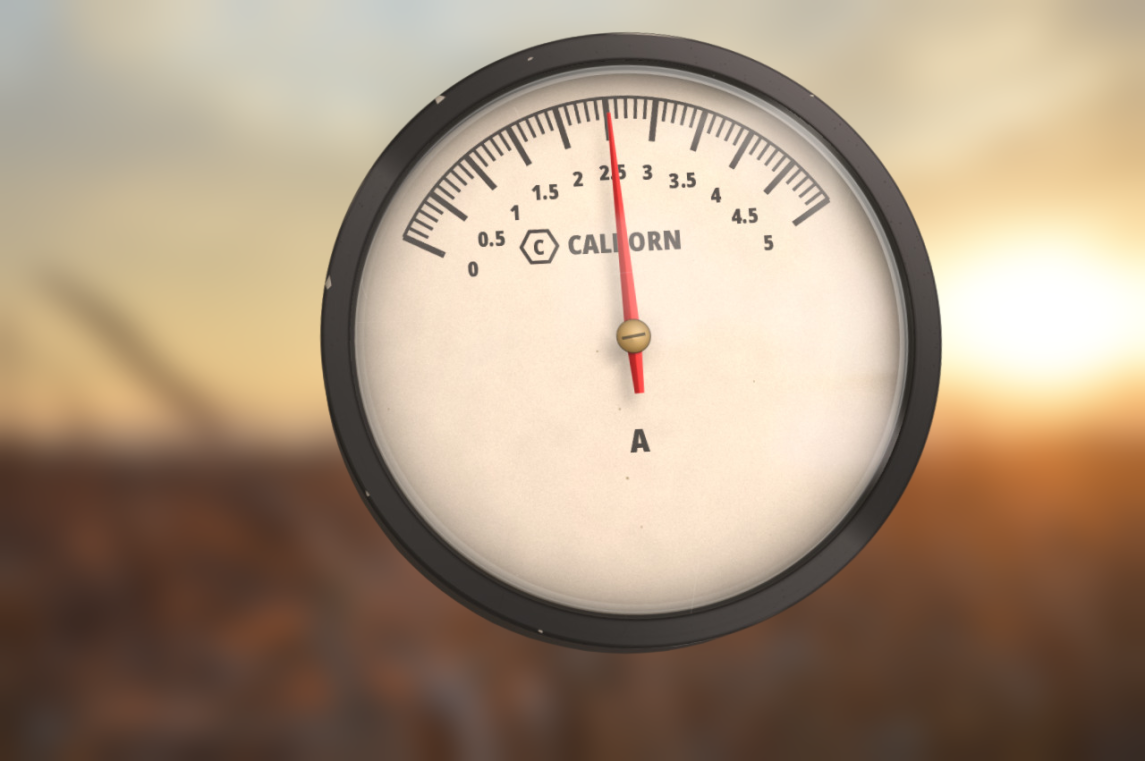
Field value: 2.5 A
